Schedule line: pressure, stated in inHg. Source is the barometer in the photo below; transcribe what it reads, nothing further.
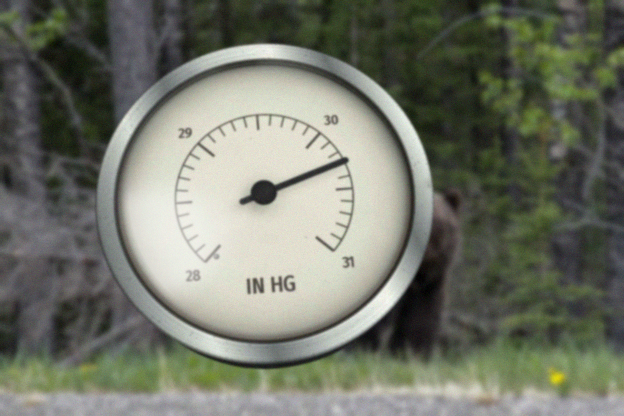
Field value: 30.3 inHg
